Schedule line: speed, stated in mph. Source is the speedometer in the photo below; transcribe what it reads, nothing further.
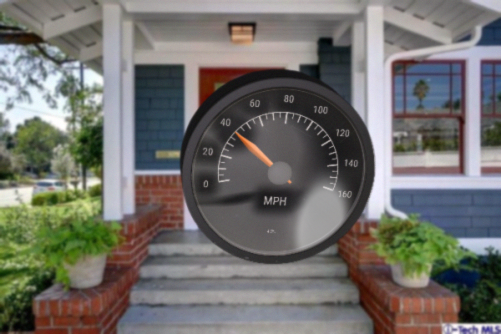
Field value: 40 mph
